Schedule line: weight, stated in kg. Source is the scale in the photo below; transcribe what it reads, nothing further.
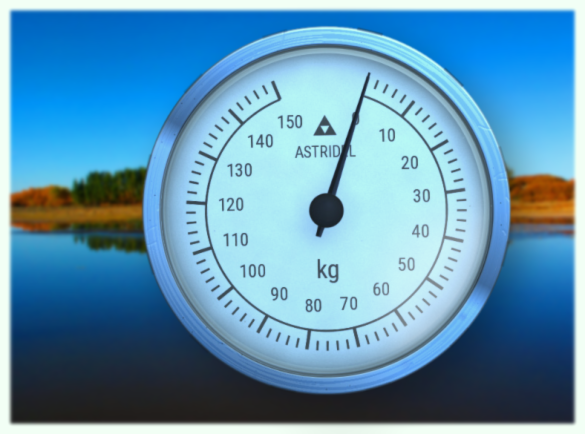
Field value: 0 kg
